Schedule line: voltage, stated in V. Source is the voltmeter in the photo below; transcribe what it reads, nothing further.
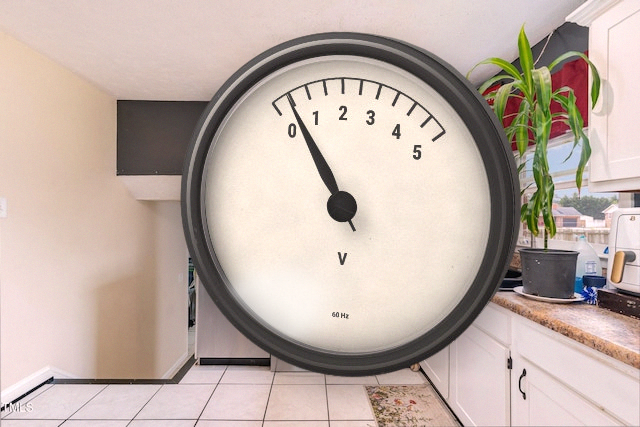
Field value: 0.5 V
